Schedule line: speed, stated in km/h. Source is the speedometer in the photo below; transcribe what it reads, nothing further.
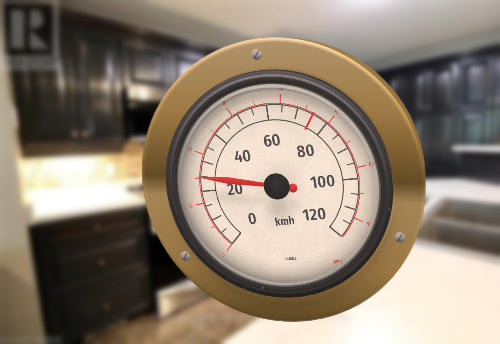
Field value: 25 km/h
